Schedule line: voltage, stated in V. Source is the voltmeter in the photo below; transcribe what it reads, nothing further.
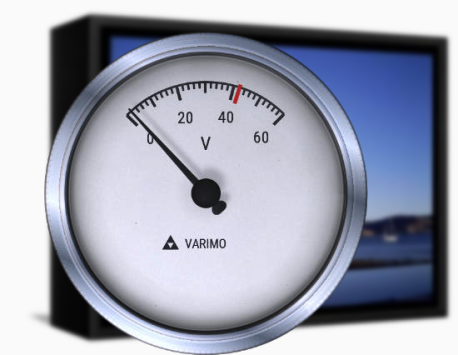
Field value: 2 V
